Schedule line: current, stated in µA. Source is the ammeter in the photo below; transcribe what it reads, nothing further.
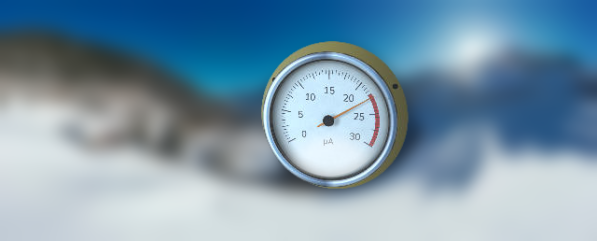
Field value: 22.5 µA
